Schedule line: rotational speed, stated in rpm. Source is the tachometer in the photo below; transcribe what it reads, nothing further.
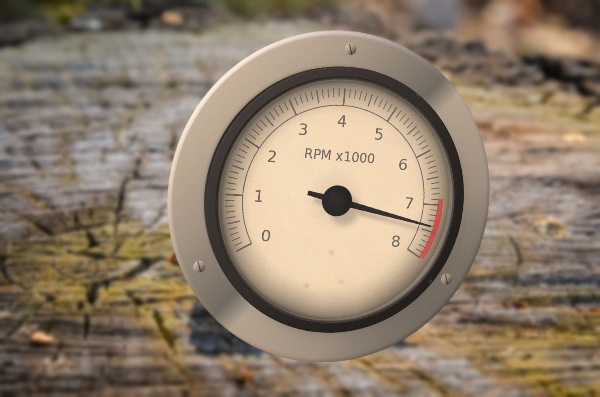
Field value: 7400 rpm
